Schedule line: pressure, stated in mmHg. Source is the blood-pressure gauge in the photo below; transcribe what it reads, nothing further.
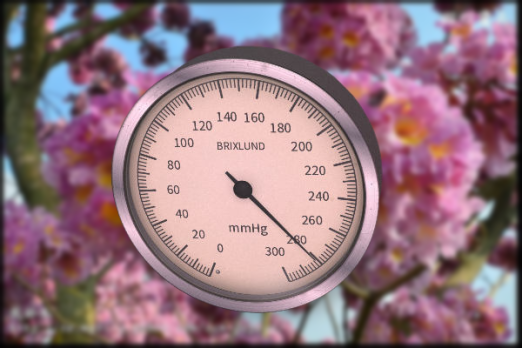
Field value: 280 mmHg
